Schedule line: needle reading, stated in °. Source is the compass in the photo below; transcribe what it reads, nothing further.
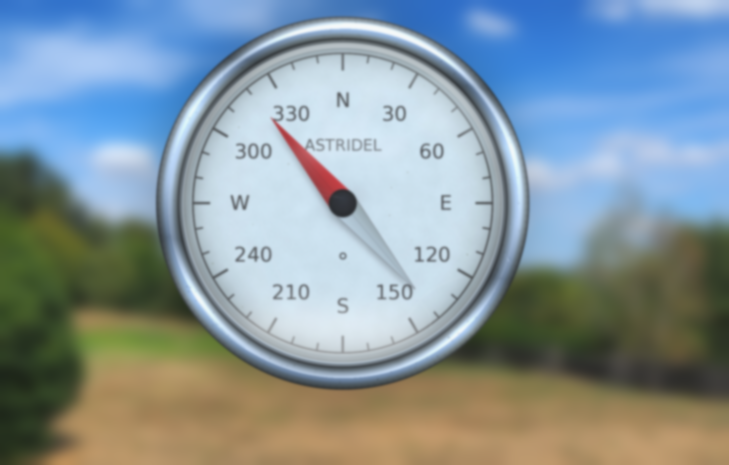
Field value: 320 °
